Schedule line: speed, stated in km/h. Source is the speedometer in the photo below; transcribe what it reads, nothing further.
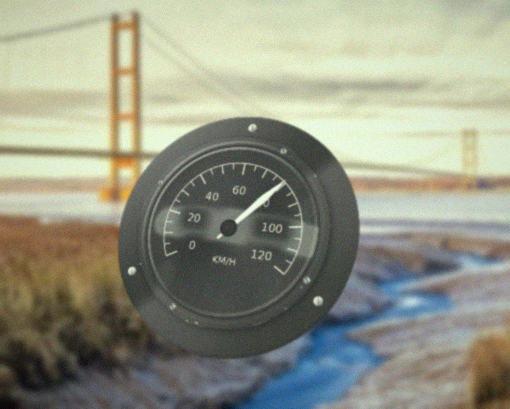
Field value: 80 km/h
